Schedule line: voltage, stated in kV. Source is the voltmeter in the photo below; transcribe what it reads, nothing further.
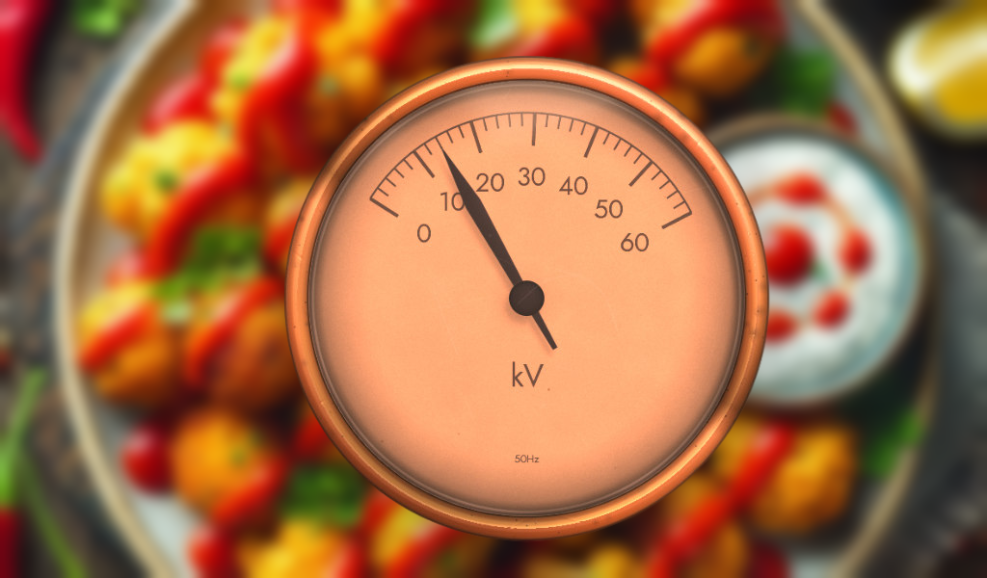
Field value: 14 kV
